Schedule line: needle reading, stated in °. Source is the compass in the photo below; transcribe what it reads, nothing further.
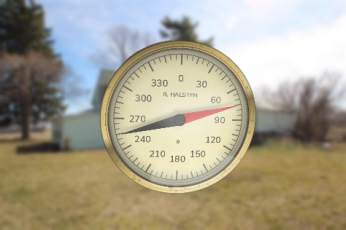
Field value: 75 °
